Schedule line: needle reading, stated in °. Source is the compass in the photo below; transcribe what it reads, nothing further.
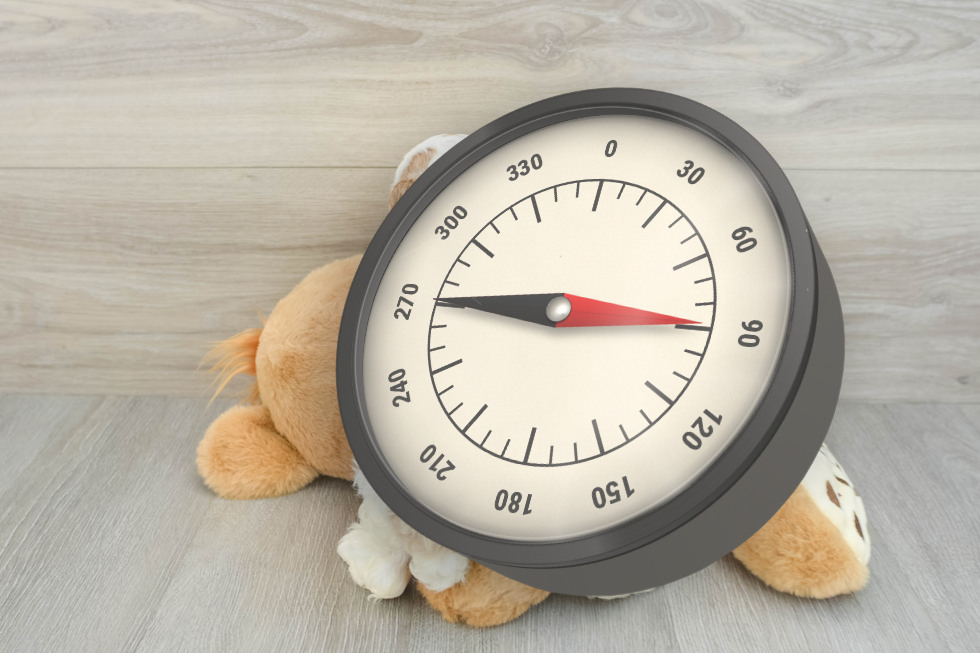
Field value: 90 °
